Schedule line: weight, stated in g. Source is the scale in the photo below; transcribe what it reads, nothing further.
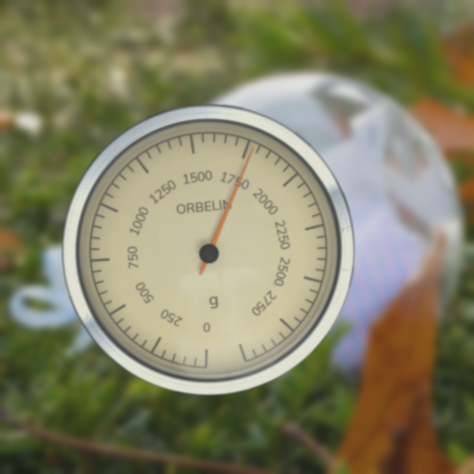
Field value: 1775 g
